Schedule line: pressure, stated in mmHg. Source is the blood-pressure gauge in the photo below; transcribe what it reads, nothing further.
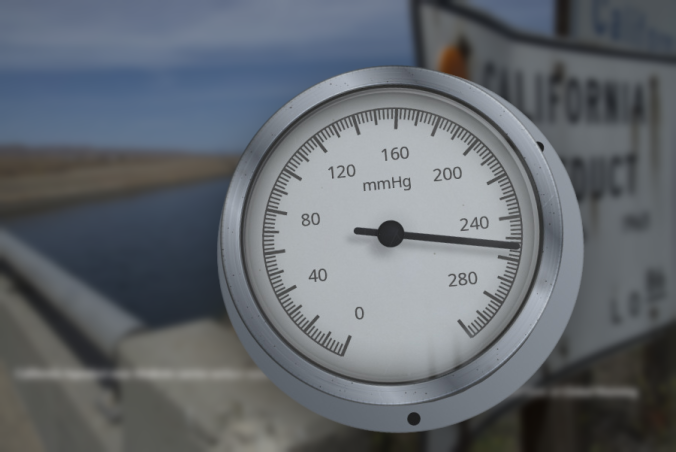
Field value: 254 mmHg
